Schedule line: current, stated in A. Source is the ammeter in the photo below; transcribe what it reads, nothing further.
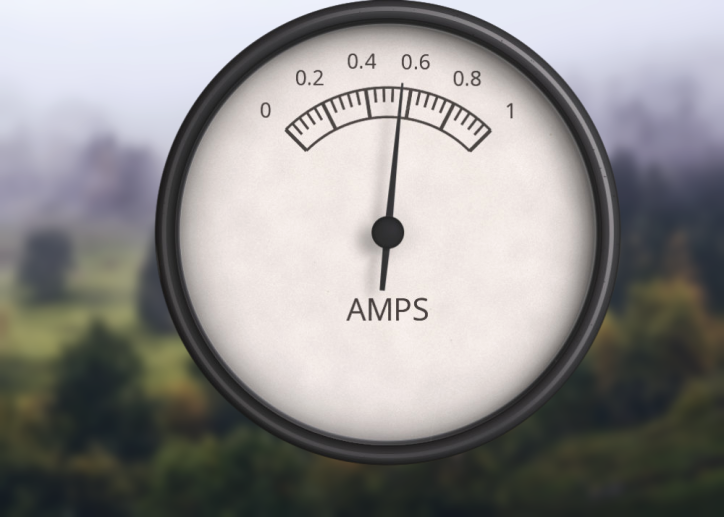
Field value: 0.56 A
